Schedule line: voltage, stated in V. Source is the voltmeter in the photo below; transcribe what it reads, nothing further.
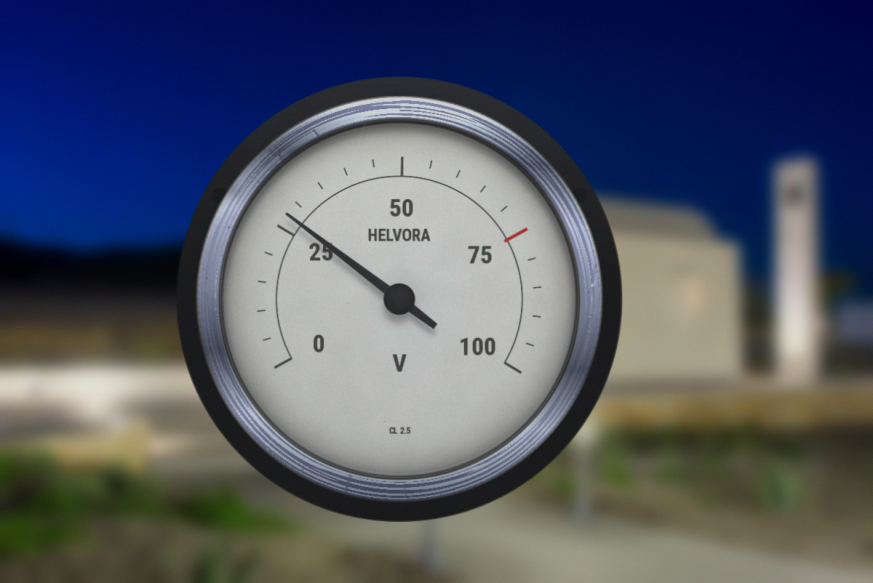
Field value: 27.5 V
